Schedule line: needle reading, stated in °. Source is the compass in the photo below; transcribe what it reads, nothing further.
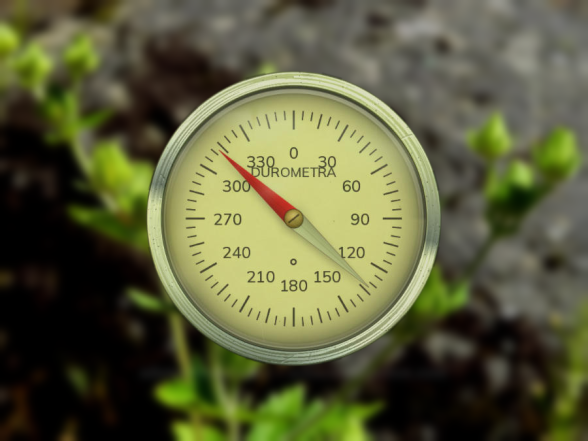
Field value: 312.5 °
